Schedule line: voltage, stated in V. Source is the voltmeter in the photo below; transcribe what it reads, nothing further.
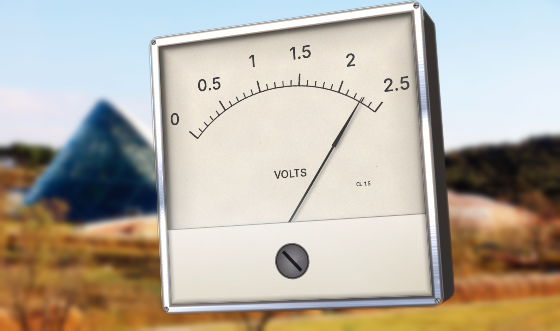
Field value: 2.3 V
